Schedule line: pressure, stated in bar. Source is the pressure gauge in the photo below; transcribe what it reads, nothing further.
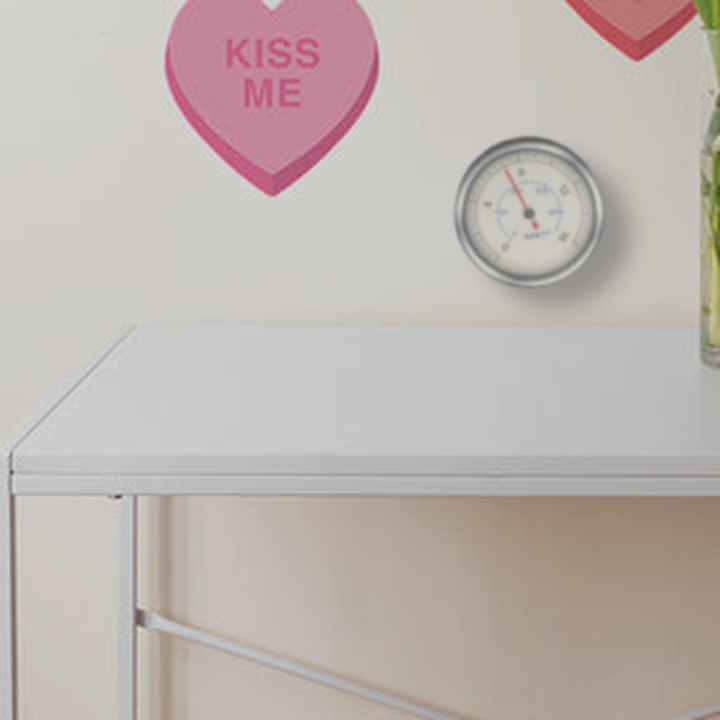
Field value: 7 bar
